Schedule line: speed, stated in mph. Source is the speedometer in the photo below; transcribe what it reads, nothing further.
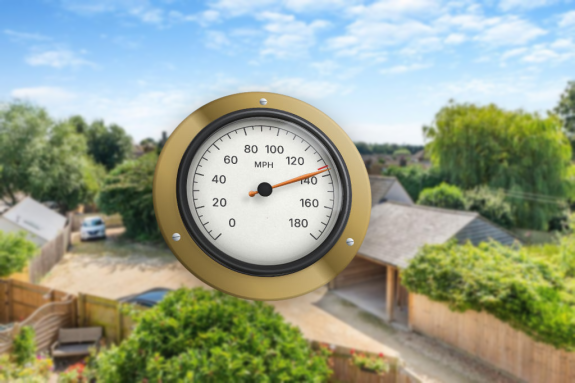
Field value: 137.5 mph
